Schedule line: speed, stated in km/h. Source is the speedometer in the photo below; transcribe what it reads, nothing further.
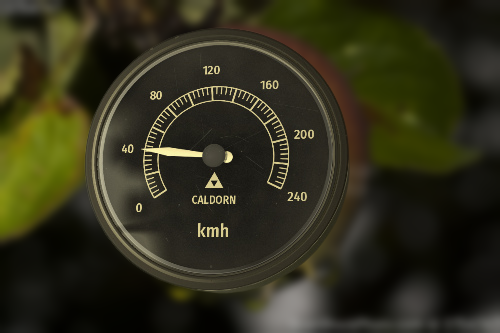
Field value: 40 km/h
